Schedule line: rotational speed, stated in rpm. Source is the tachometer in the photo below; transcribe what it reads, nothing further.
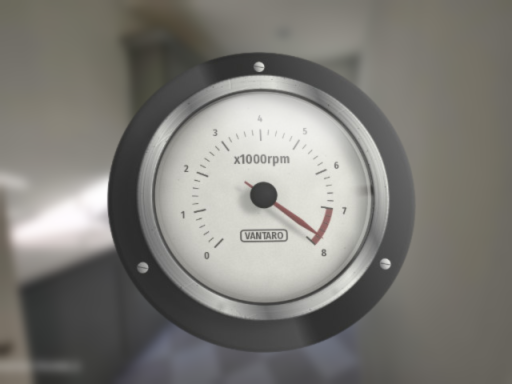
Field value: 7800 rpm
